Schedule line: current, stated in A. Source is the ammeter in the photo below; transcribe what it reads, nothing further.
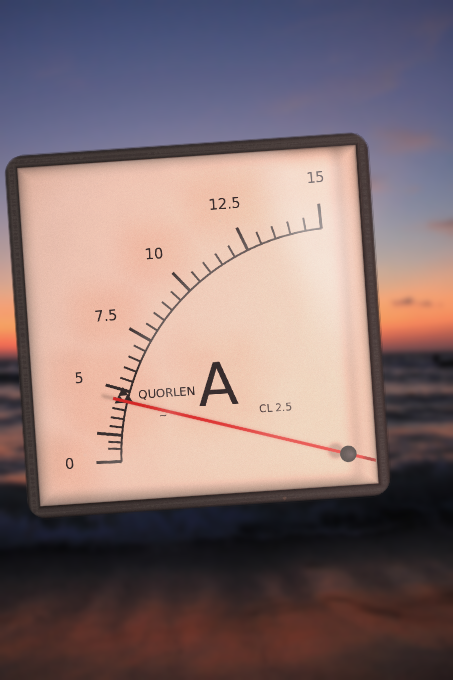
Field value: 4.5 A
